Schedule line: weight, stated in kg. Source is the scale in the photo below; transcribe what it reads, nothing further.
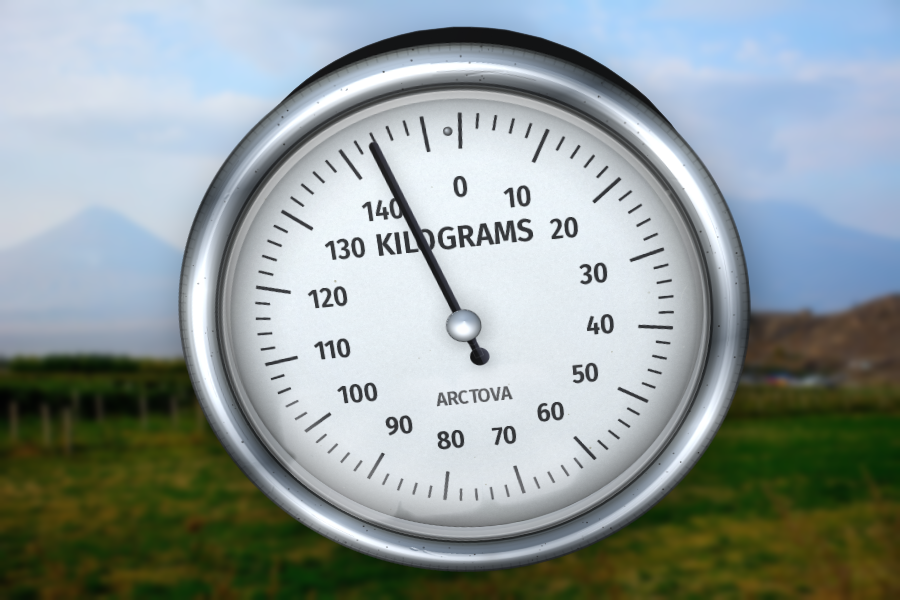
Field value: 144 kg
